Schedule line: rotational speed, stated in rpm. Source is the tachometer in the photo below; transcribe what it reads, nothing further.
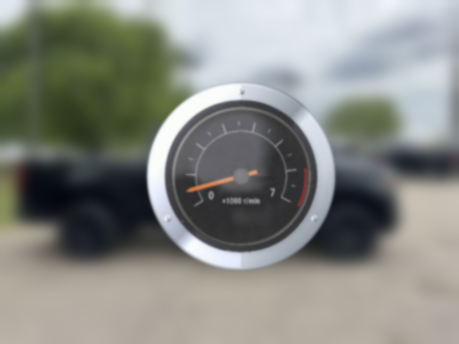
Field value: 500 rpm
